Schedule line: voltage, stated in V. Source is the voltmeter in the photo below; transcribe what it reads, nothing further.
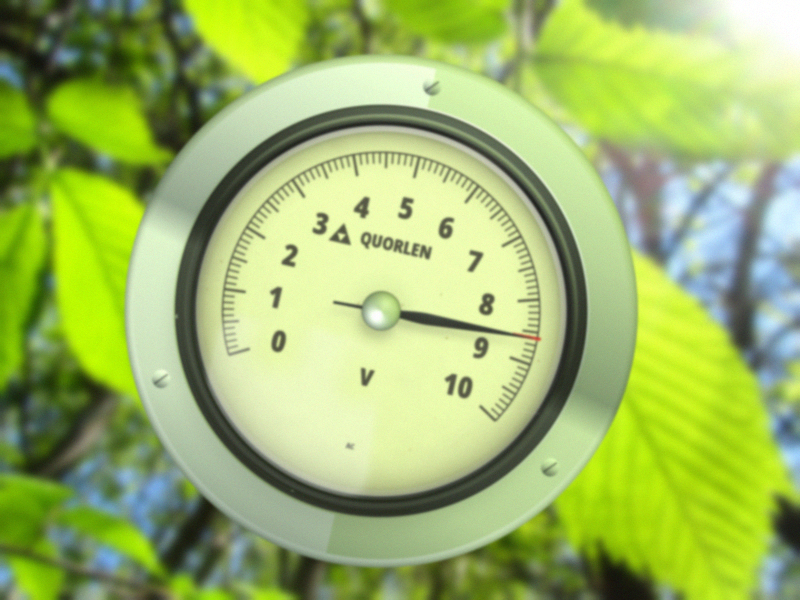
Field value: 8.6 V
